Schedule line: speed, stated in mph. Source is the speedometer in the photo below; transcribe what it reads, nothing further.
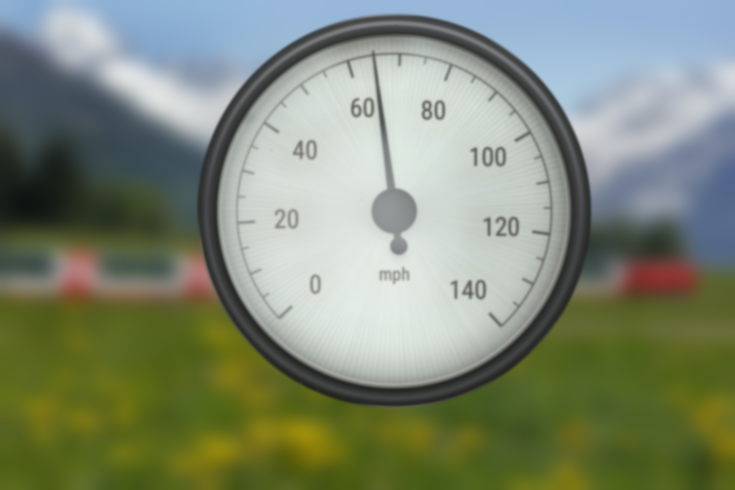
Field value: 65 mph
